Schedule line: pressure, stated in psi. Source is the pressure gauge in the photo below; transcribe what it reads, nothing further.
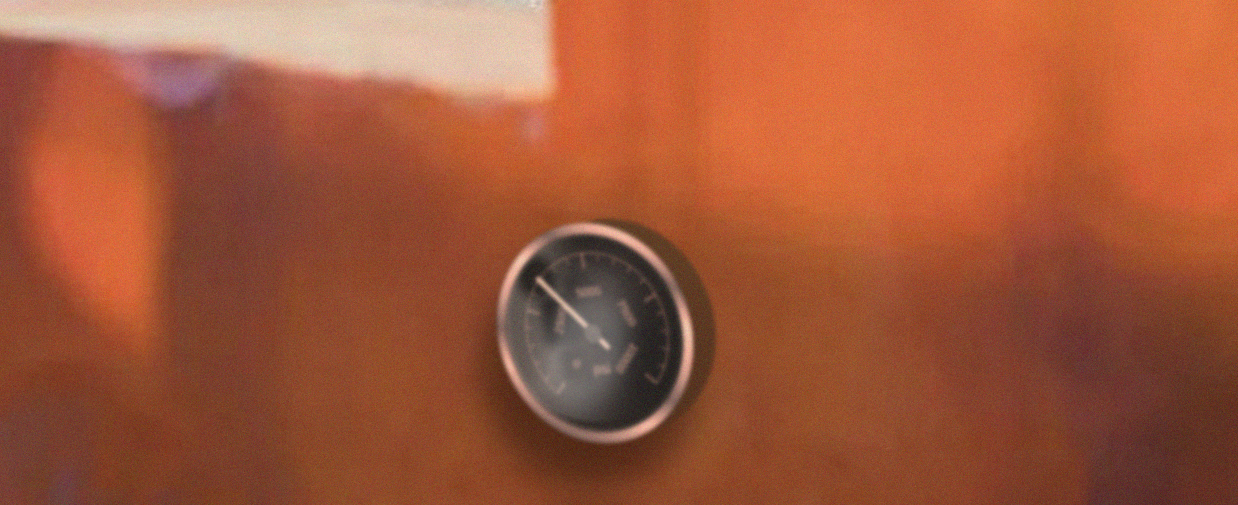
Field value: 3500 psi
